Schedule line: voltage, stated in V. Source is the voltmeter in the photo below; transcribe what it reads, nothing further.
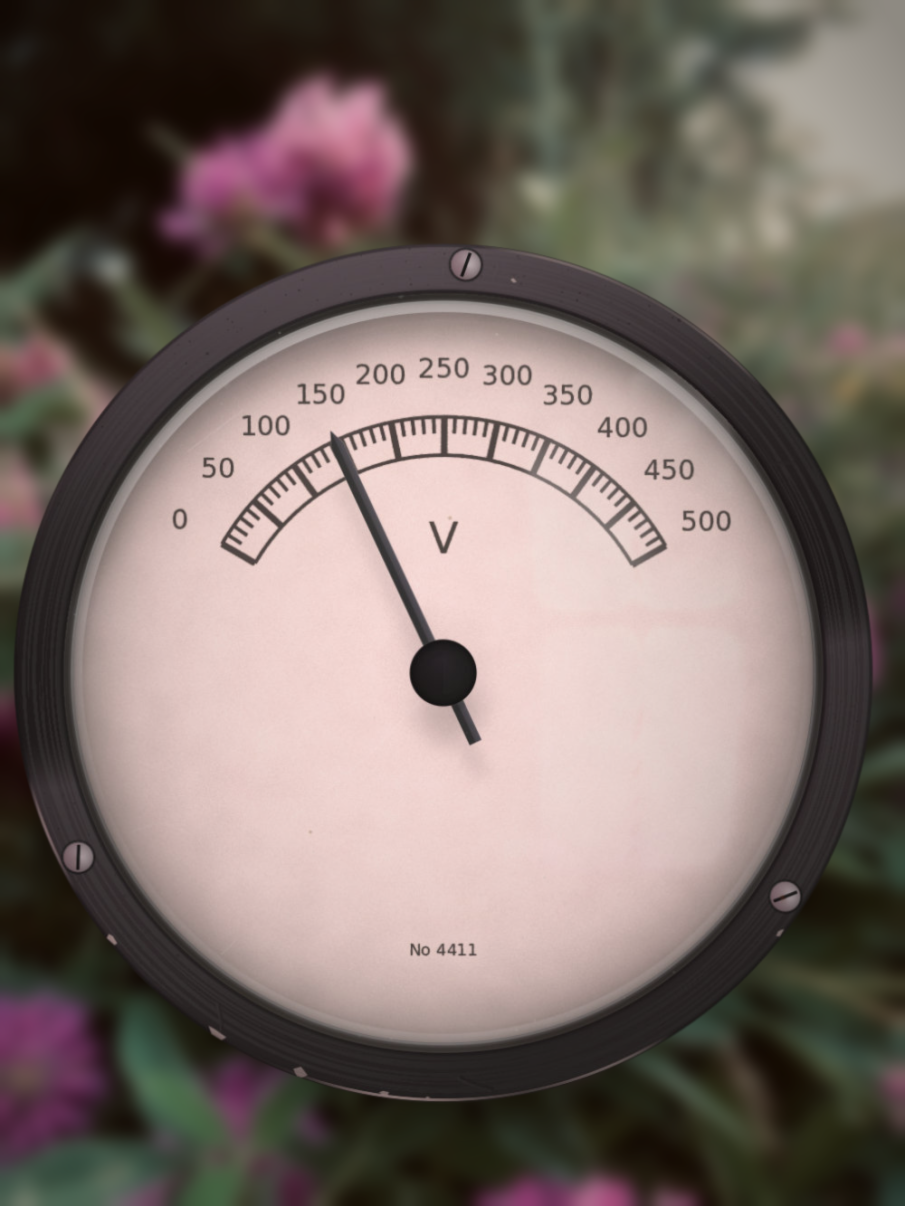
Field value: 145 V
